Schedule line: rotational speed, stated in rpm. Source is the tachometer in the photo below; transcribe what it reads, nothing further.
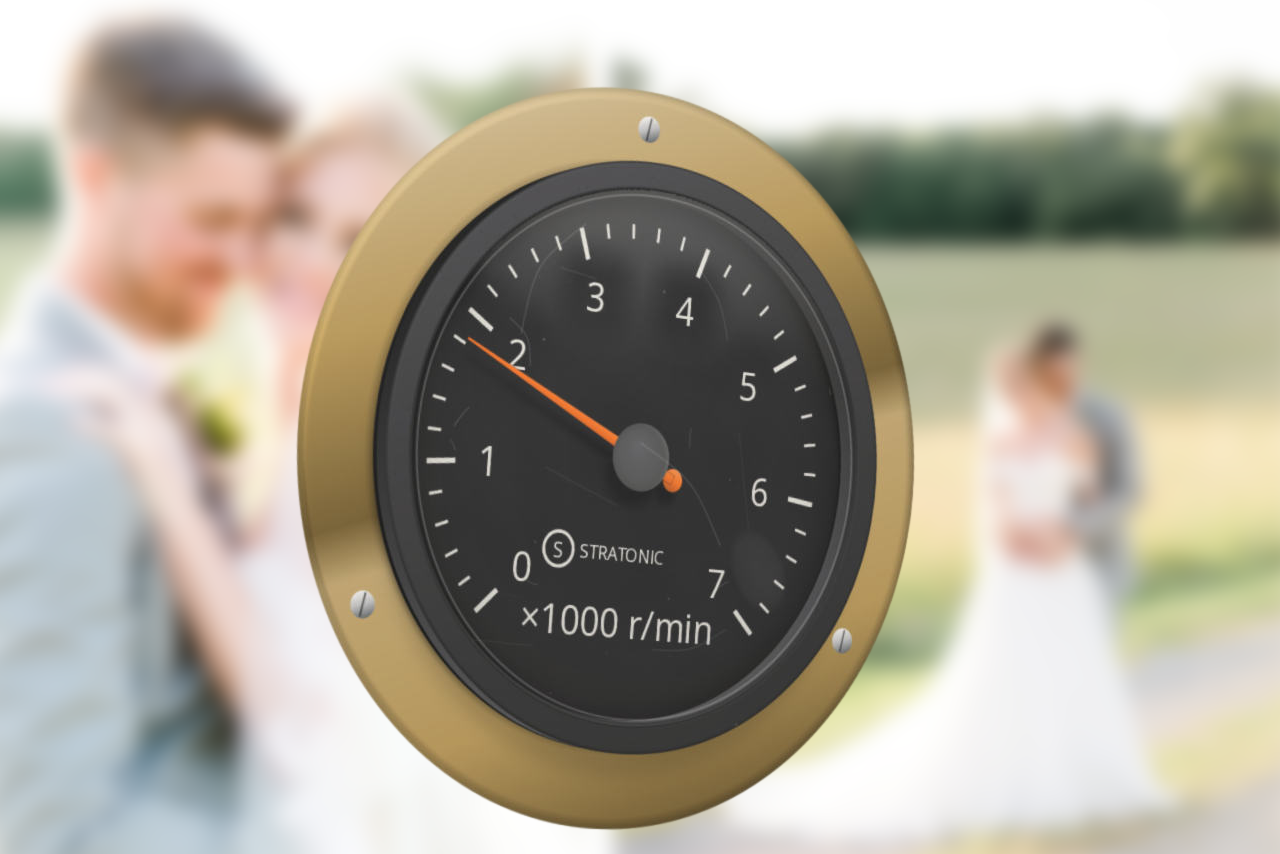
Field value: 1800 rpm
